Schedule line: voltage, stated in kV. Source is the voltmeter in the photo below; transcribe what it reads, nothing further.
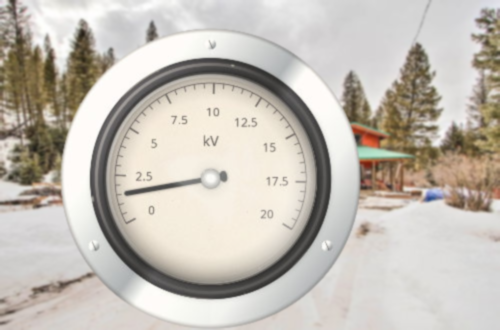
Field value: 1.5 kV
